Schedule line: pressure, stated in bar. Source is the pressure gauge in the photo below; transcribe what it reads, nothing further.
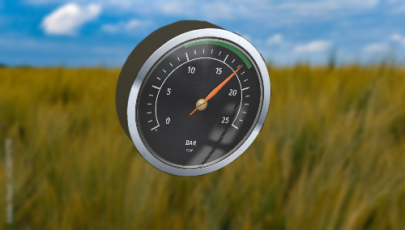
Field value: 17 bar
